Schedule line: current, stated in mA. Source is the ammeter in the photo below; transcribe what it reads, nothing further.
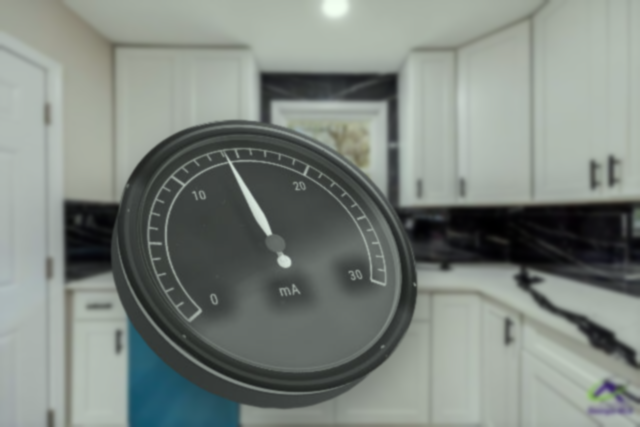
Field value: 14 mA
